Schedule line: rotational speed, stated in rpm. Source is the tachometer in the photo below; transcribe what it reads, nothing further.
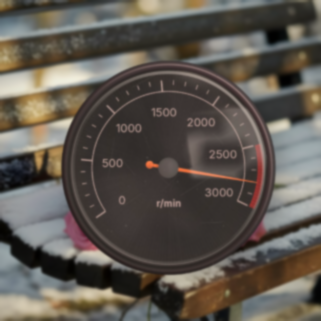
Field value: 2800 rpm
